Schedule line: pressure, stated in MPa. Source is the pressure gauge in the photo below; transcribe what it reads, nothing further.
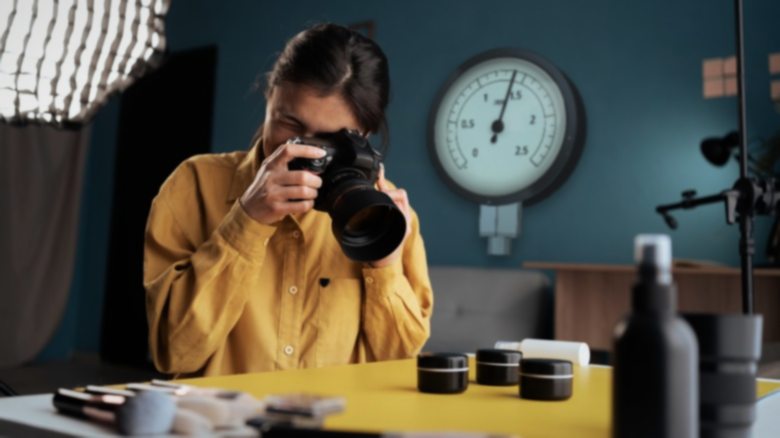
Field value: 1.4 MPa
